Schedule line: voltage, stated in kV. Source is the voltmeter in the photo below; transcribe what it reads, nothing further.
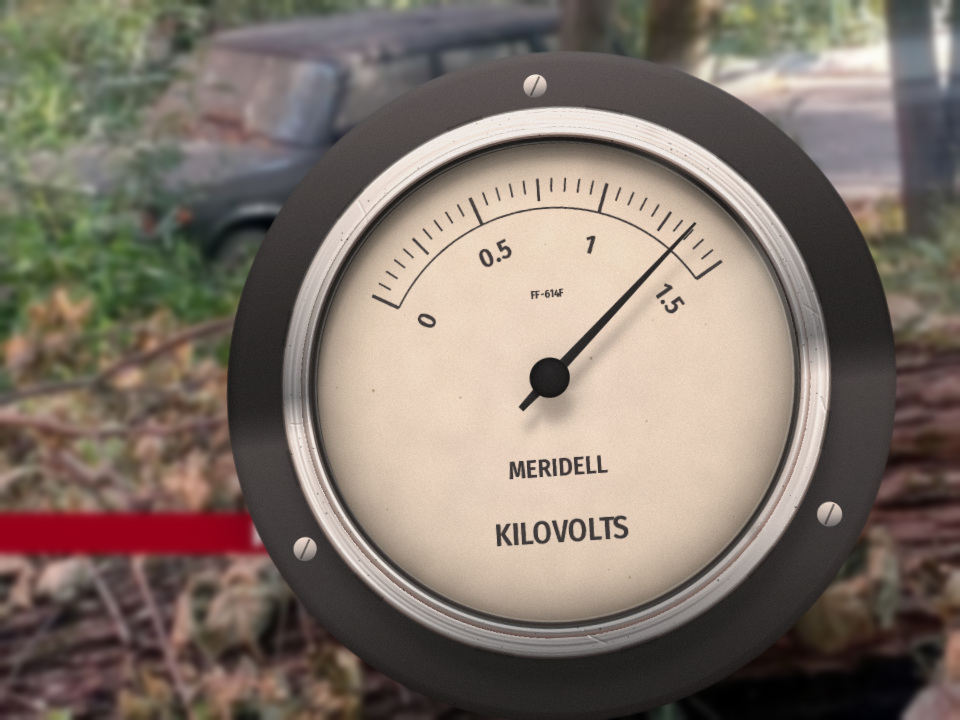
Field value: 1.35 kV
